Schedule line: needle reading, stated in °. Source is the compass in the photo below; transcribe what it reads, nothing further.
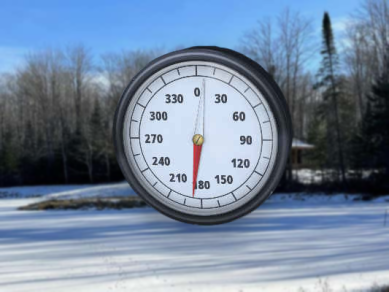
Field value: 187.5 °
